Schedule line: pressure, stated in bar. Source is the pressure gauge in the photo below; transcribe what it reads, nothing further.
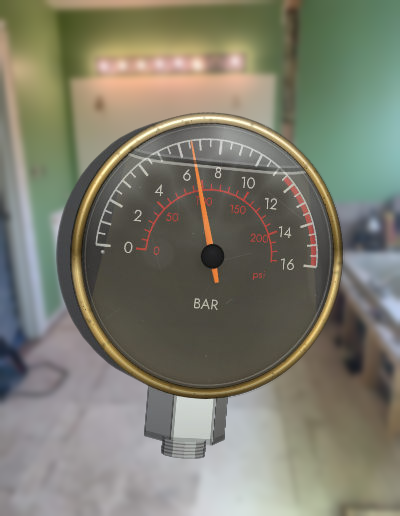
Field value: 6.5 bar
